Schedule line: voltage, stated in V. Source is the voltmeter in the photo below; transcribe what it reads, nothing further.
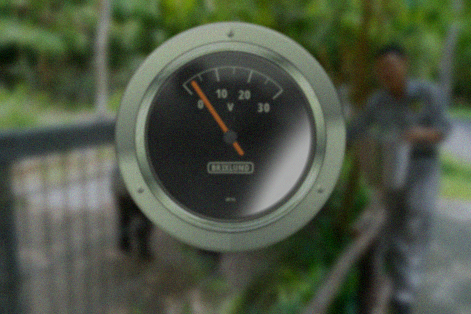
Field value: 2.5 V
